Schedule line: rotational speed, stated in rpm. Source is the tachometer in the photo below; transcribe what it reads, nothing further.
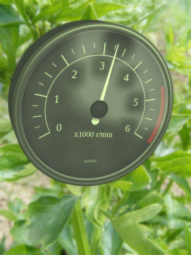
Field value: 3250 rpm
